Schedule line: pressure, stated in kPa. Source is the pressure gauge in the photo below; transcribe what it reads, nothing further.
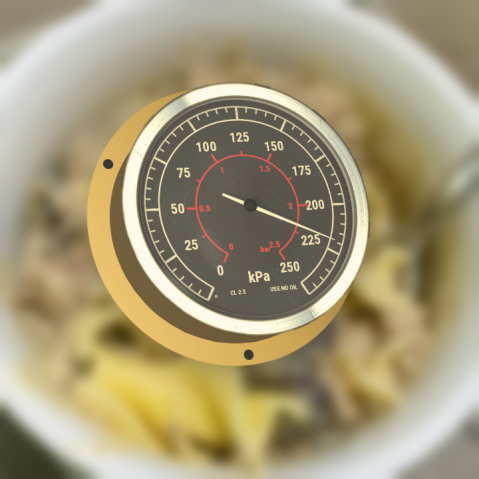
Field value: 220 kPa
